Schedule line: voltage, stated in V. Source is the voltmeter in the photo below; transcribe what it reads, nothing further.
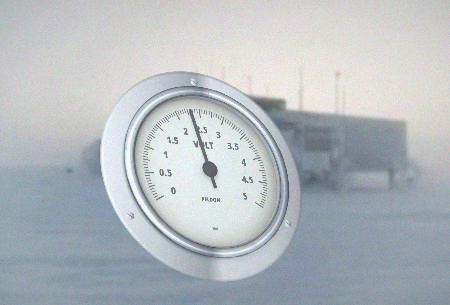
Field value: 2.25 V
